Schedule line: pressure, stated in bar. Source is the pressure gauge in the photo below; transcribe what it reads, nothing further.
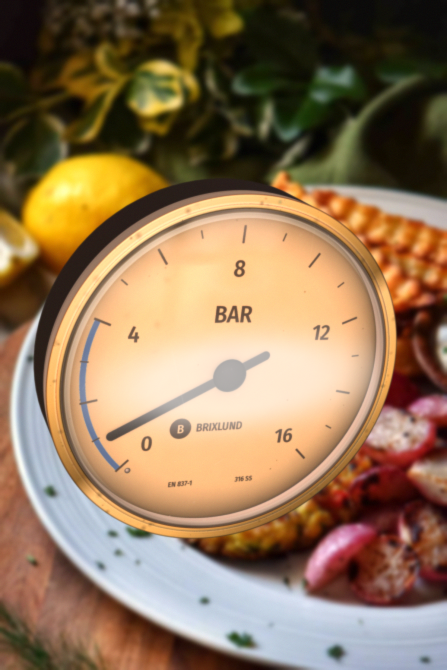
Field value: 1 bar
